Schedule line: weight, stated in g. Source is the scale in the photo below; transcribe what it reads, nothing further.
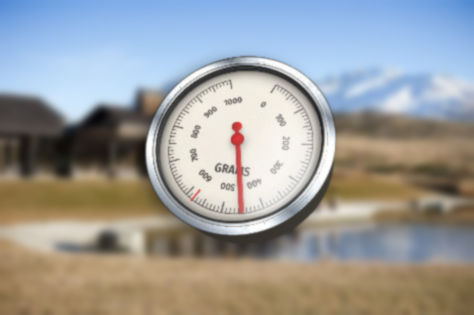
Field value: 450 g
